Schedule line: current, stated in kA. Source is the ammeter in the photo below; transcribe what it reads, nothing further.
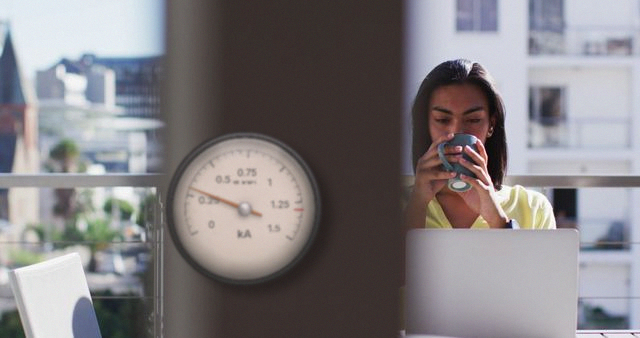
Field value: 0.3 kA
